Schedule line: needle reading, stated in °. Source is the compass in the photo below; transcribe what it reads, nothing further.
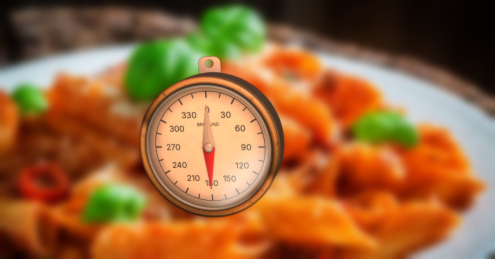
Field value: 180 °
